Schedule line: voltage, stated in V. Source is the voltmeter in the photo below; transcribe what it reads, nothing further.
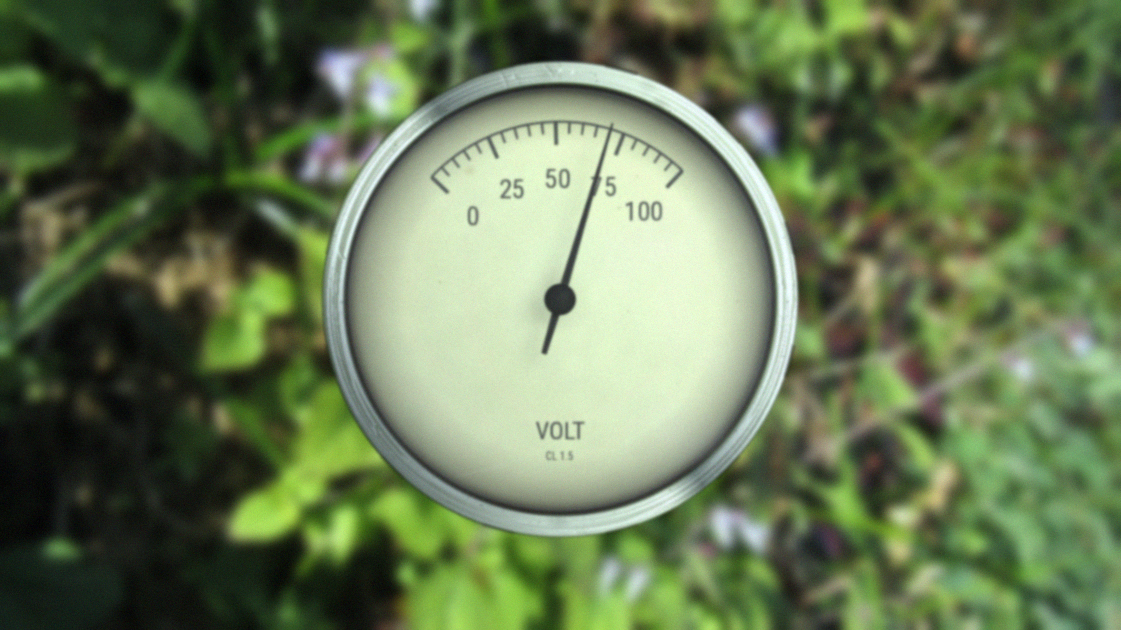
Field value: 70 V
